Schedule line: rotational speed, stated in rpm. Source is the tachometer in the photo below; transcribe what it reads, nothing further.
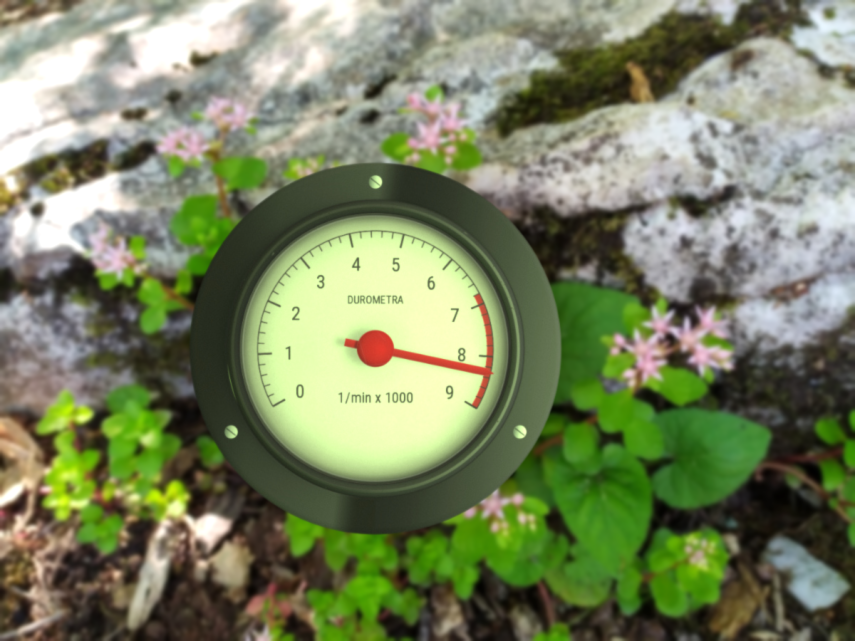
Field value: 8300 rpm
